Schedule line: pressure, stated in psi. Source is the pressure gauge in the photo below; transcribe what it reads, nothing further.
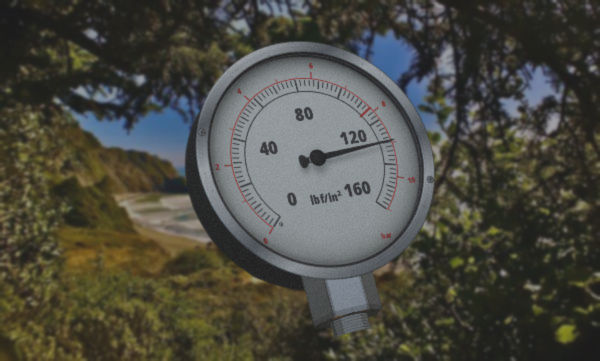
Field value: 130 psi
